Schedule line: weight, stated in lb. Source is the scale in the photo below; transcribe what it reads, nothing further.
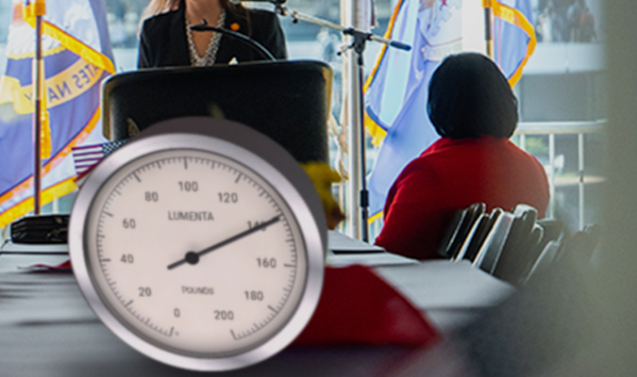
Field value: 140 lb
